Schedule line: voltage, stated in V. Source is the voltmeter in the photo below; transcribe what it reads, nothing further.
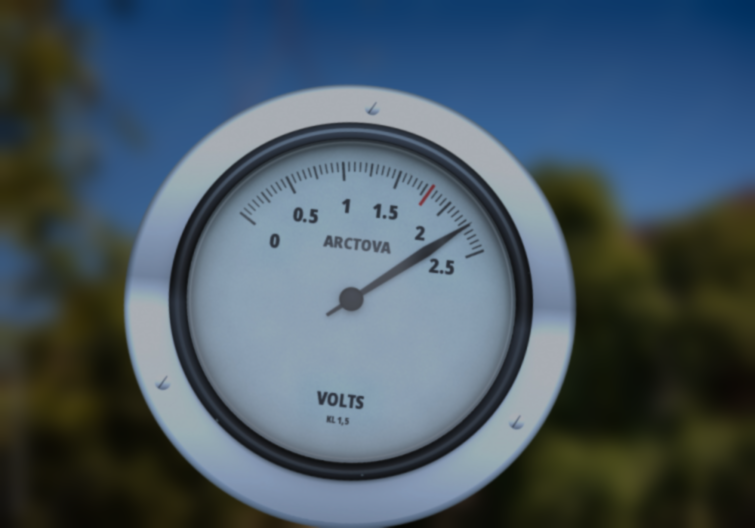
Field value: 2.25 V
